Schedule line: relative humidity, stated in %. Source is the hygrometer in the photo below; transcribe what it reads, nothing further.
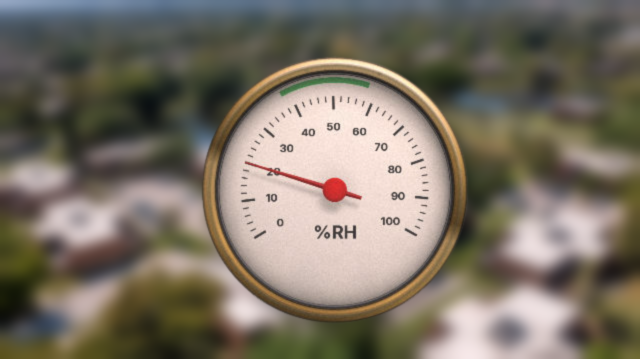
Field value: 20 %
